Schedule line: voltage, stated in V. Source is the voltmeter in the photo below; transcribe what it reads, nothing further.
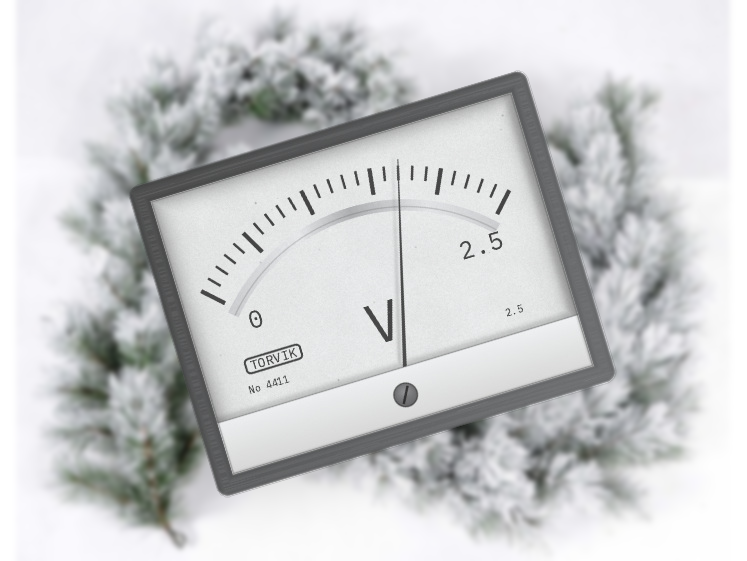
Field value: 1.7 V
